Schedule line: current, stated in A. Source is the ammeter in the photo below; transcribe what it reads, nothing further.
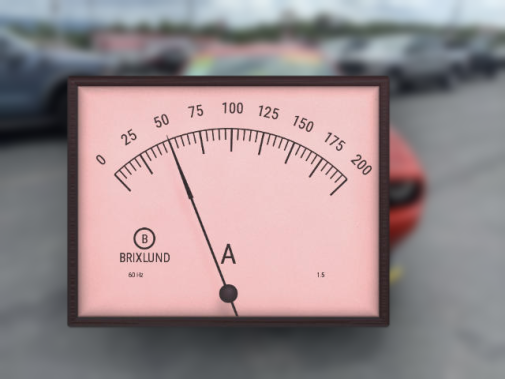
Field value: 50 A
